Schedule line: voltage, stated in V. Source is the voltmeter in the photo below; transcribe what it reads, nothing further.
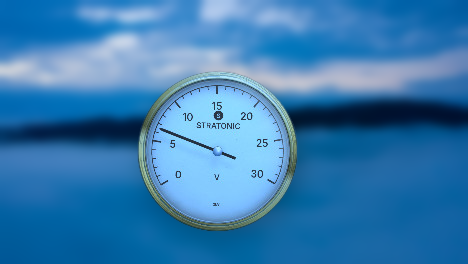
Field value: 6.5 V
